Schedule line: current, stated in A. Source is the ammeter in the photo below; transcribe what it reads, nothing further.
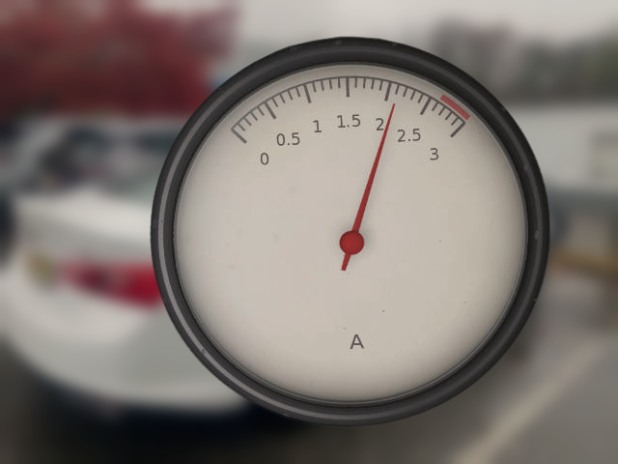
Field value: 2.1 A
